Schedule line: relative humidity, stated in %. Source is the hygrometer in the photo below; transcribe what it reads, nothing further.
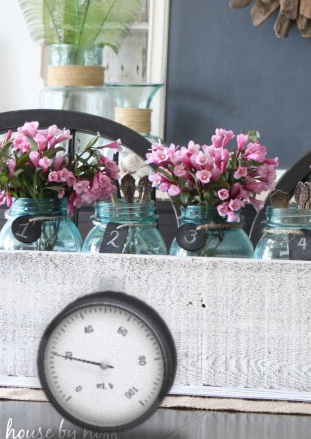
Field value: 20 %
